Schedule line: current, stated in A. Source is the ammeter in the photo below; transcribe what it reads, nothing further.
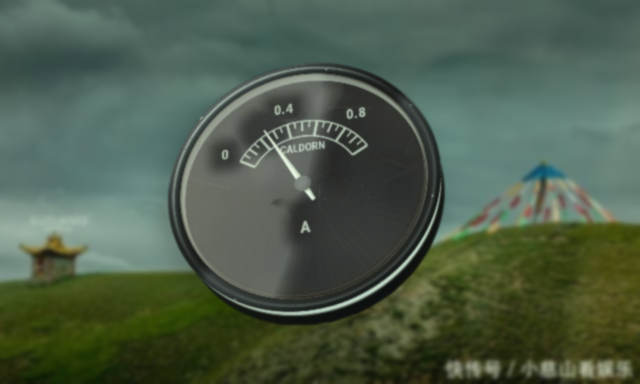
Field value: 0.25 A
